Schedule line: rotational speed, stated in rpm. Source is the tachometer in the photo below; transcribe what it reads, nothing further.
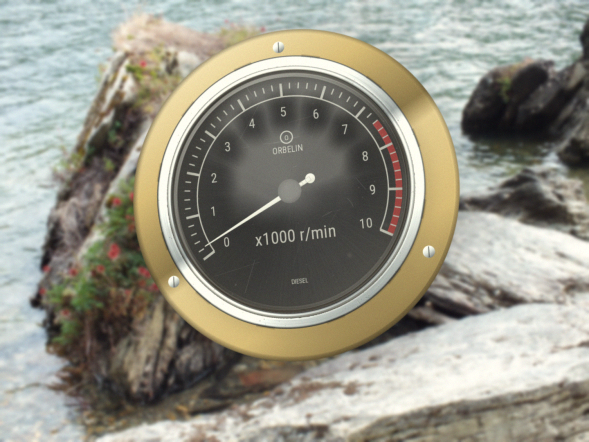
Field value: 200 rpm
